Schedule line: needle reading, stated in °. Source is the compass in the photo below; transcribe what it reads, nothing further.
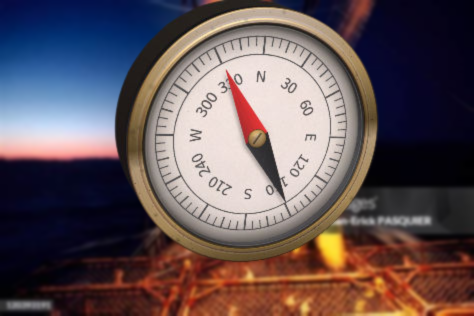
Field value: 330 °
